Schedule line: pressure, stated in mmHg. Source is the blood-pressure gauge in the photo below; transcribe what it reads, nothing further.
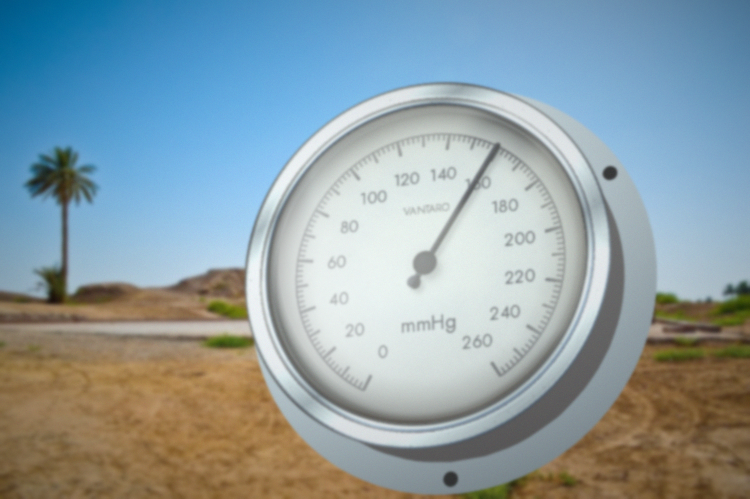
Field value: 160 mmHg
